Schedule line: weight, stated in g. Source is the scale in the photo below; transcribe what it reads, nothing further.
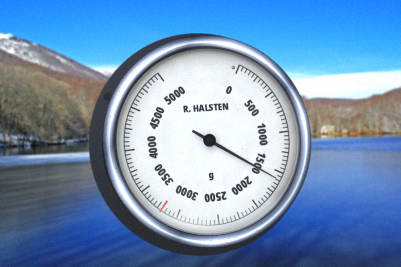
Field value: 1600 g
